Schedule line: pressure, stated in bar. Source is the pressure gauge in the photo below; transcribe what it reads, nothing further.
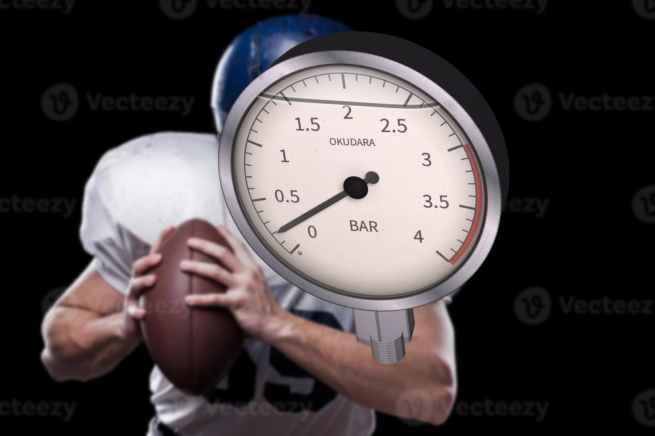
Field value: 0.2 bar
